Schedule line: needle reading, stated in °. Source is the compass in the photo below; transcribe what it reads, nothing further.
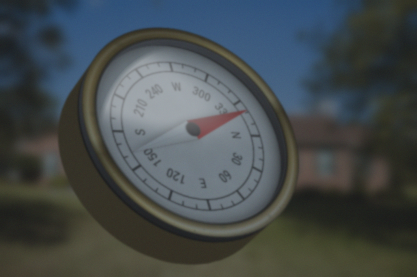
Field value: 340 °
